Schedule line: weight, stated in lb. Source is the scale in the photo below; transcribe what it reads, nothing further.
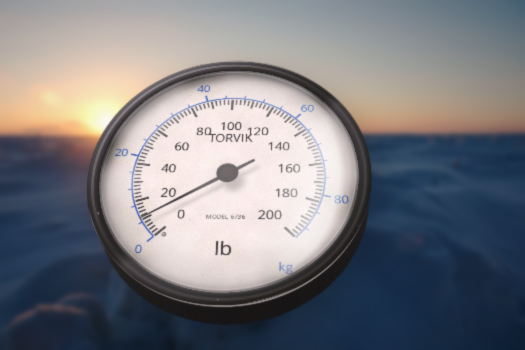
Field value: 10 lb
